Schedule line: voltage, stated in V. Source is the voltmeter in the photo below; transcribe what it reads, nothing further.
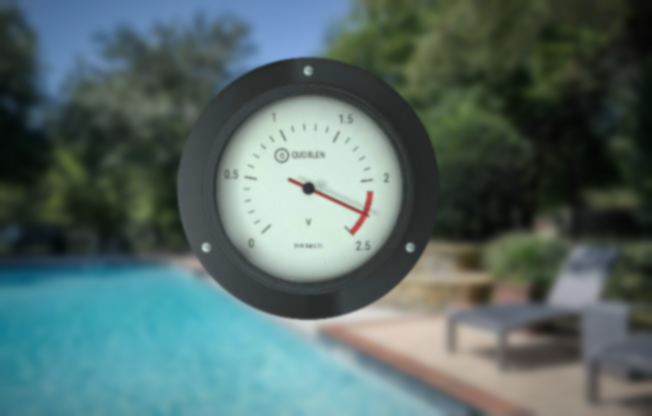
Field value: 2.3 V
